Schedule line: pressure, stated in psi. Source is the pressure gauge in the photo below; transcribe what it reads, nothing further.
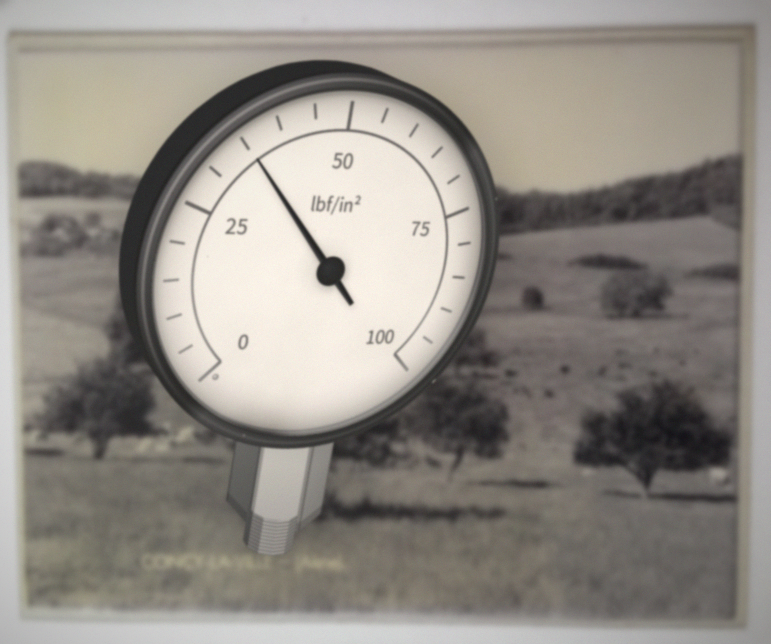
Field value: 35 psi
